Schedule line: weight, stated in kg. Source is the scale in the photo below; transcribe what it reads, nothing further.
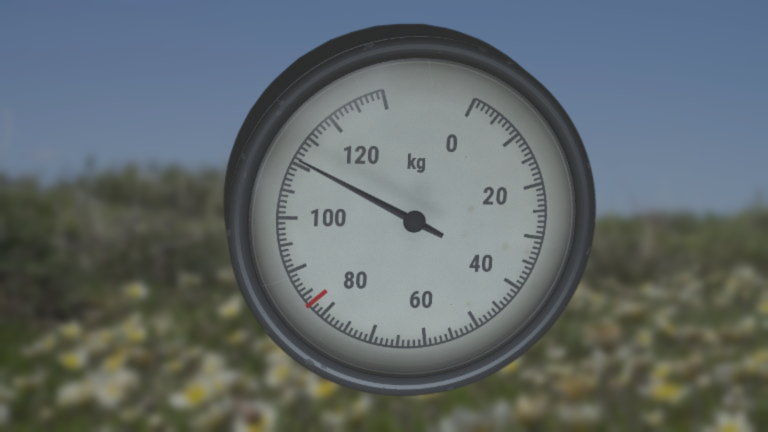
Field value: 111 kg
